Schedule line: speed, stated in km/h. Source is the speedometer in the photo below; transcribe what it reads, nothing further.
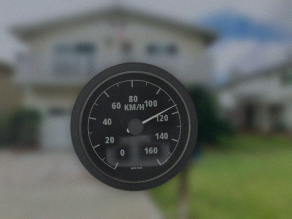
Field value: 115 km/h
